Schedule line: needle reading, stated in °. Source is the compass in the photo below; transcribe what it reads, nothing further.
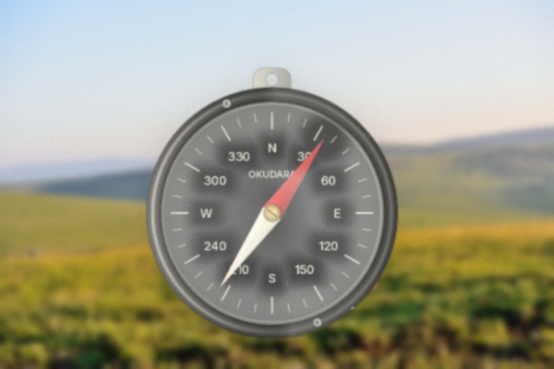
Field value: 35 °
